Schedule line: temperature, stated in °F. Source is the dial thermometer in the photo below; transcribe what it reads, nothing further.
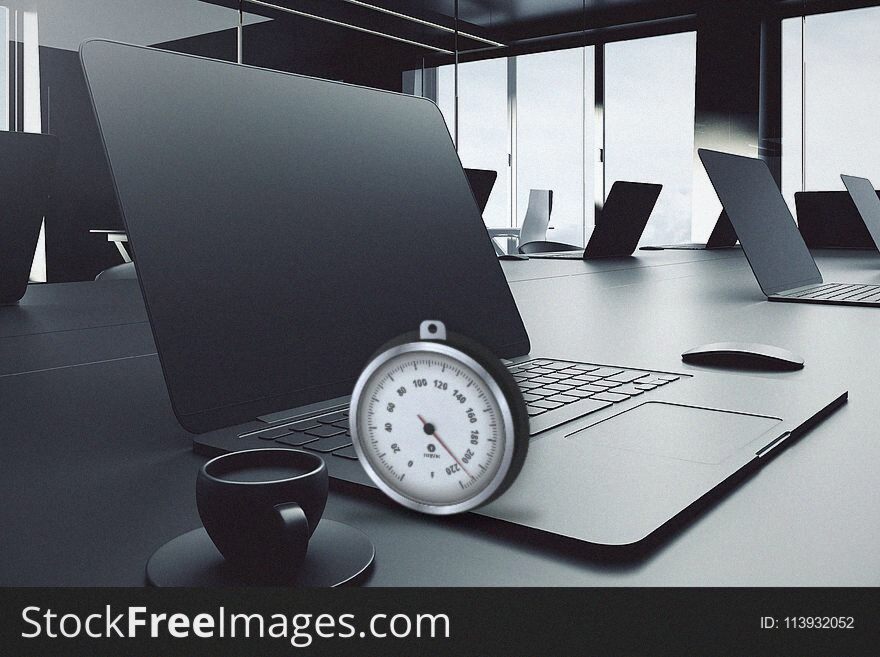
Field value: 210 °F
